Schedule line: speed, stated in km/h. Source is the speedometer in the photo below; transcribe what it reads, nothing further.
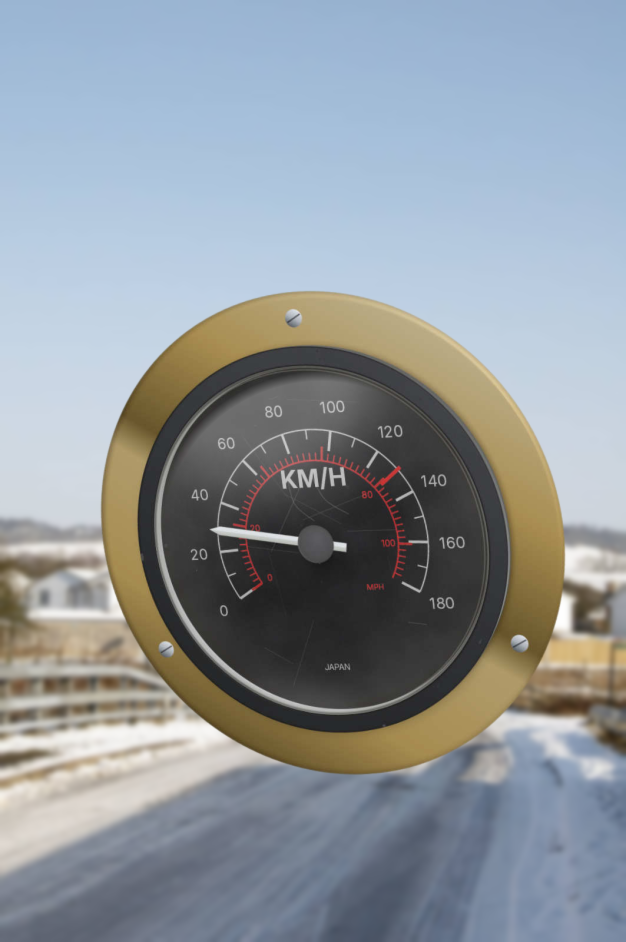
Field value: 30 km/h
